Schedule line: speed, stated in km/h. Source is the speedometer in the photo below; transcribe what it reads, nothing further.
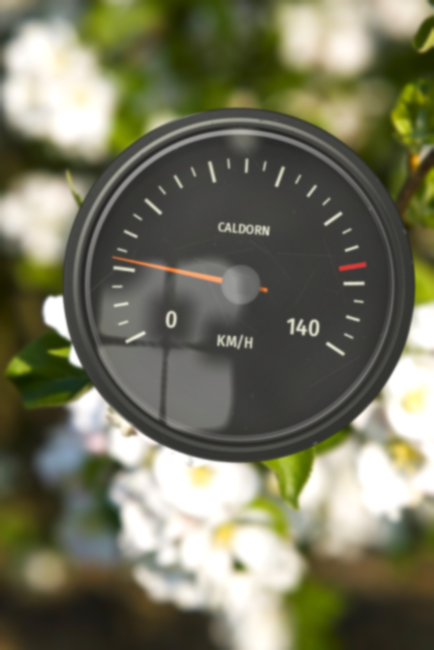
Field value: 22.5 km/h
